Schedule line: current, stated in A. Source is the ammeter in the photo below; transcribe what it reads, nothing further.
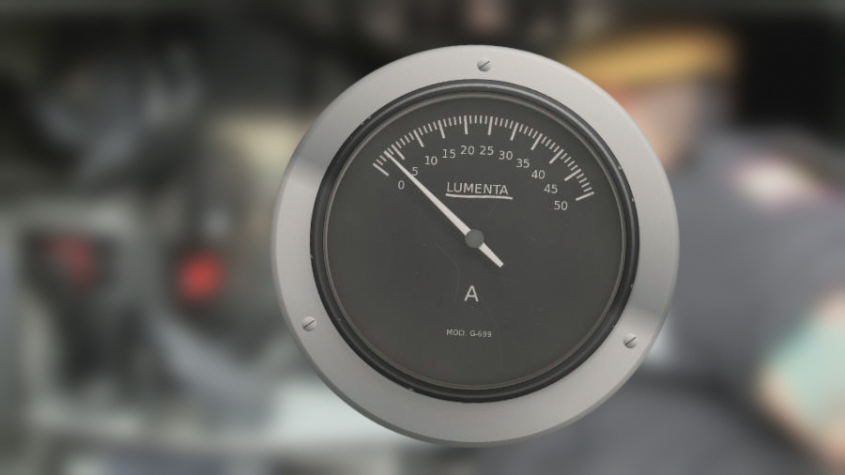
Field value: 3 A
